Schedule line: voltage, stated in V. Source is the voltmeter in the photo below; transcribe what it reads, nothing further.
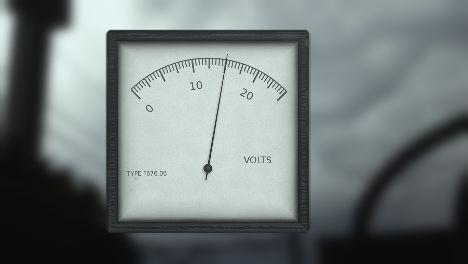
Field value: 15 V
